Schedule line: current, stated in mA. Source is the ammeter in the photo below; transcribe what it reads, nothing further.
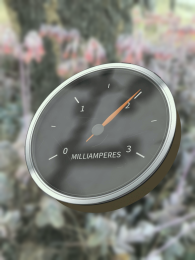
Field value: 2 mA
